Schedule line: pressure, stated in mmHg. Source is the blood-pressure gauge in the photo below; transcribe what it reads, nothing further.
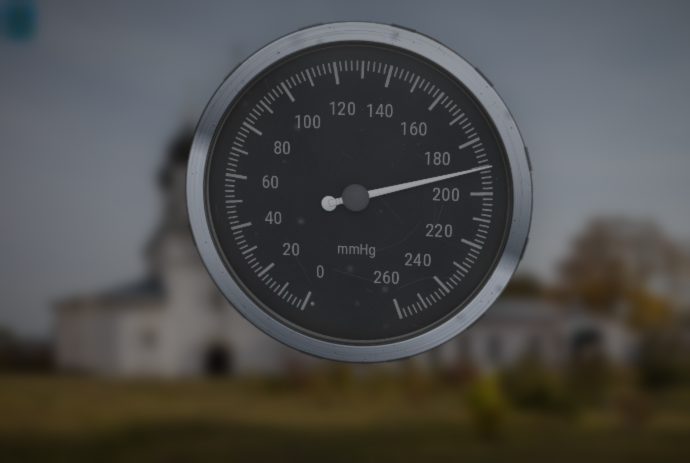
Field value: 190 mmHg
